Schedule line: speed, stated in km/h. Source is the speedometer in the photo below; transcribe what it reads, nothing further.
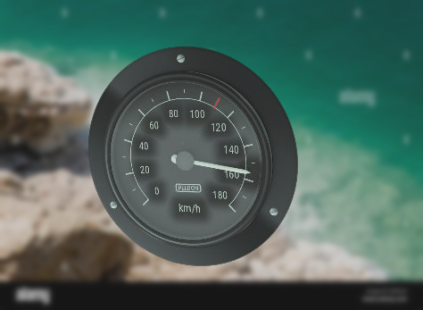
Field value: 155 km/h
